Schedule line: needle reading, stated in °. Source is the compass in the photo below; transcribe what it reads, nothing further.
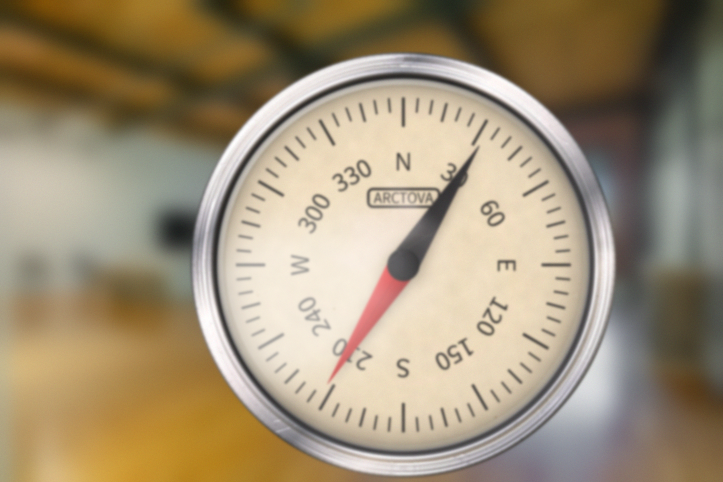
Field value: 212.5 °
